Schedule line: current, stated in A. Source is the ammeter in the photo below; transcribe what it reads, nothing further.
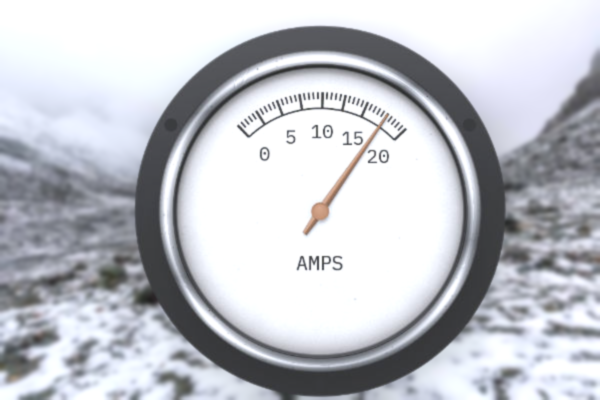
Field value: 17.5 A
